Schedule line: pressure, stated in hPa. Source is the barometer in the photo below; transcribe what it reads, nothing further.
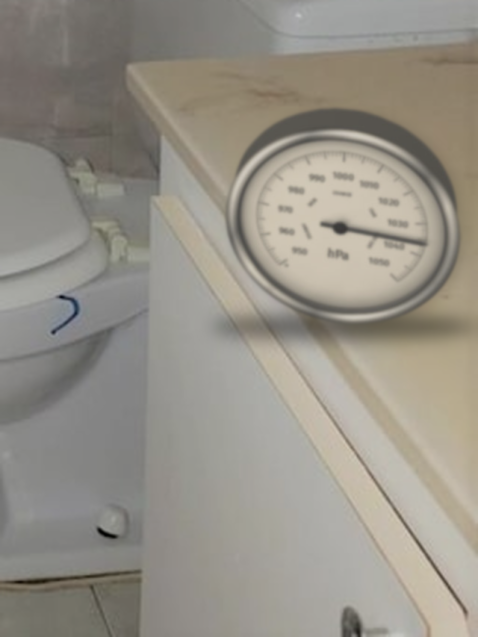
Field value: 1035 hPa
